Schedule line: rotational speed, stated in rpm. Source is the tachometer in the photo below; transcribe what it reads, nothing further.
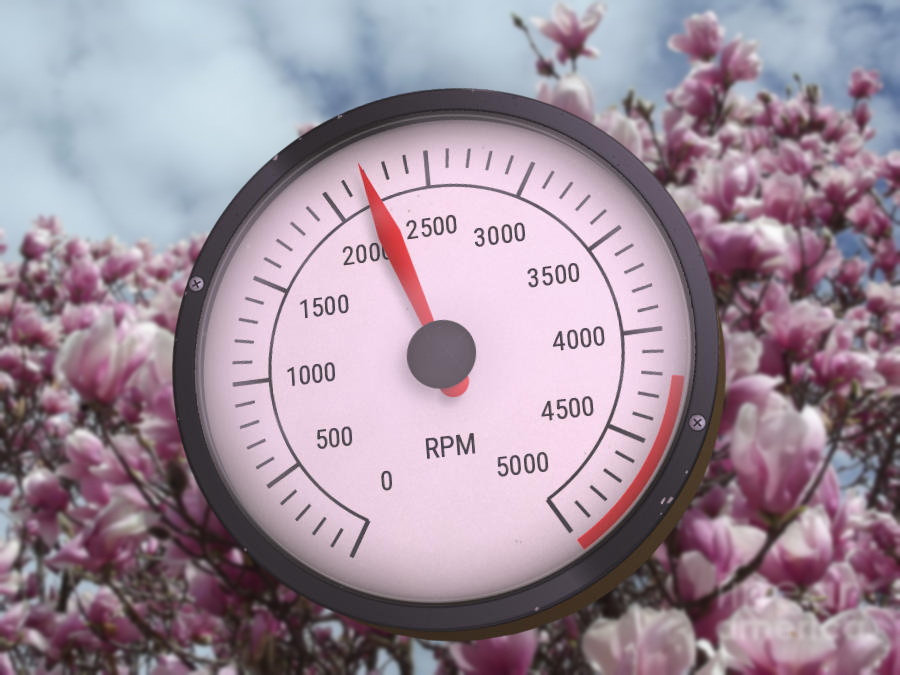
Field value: 2200 rpm
